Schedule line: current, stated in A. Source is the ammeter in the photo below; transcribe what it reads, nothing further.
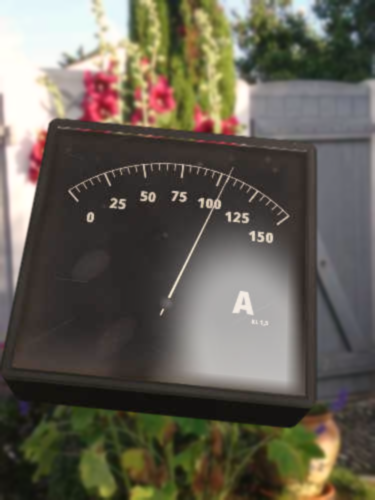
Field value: 105 A
